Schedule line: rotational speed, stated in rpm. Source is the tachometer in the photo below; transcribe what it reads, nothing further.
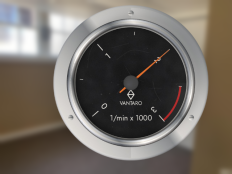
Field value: 2000 rpm
